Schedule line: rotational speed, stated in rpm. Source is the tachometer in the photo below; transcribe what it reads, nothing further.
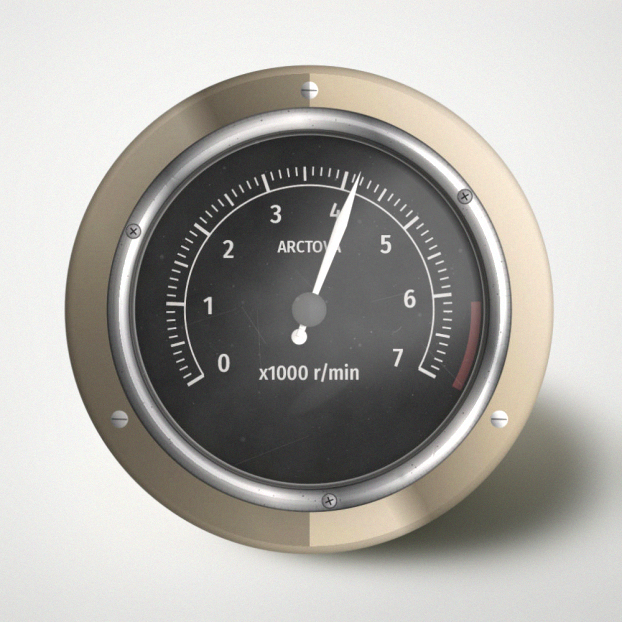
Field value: 4150 rpm
